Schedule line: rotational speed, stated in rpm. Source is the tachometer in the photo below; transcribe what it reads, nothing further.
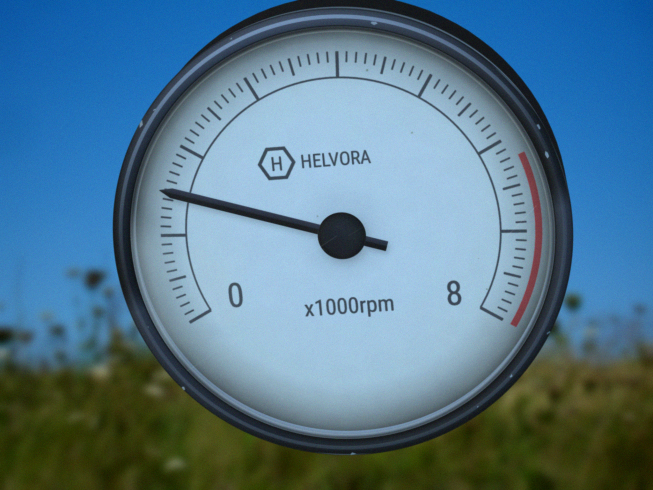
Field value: 1500 rpm
